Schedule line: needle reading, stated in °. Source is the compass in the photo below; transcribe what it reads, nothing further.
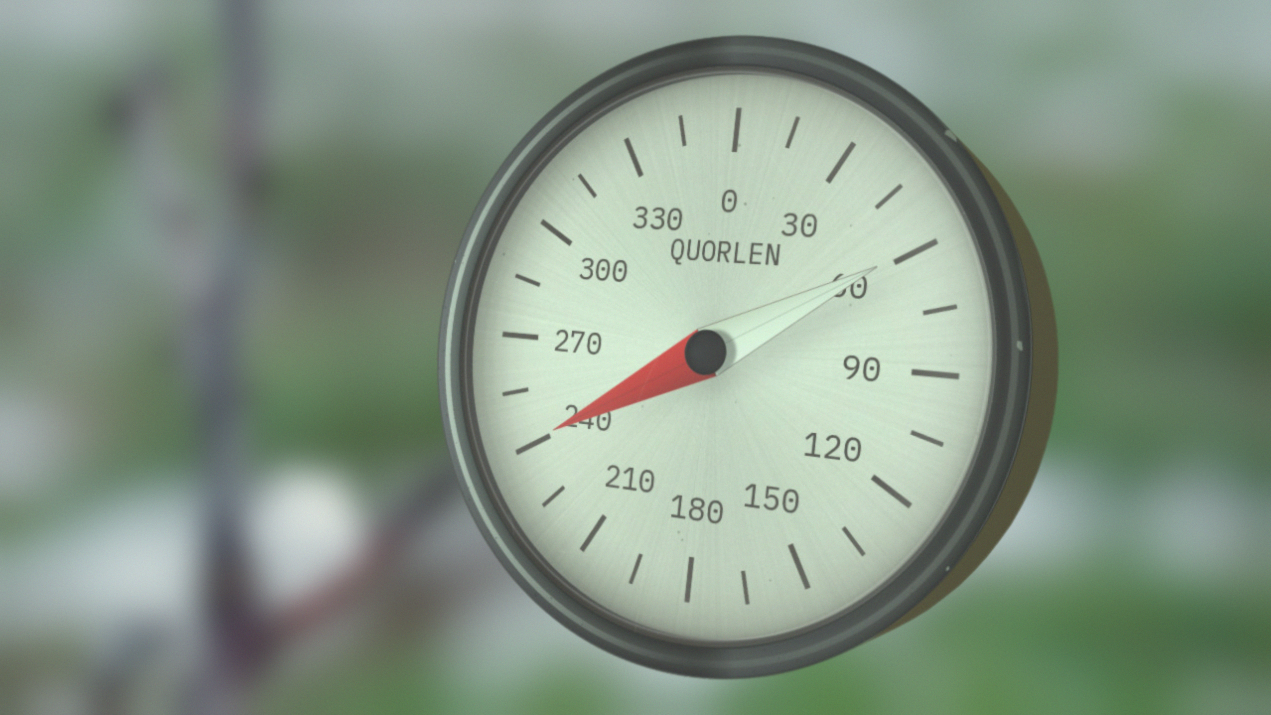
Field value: 240 °
